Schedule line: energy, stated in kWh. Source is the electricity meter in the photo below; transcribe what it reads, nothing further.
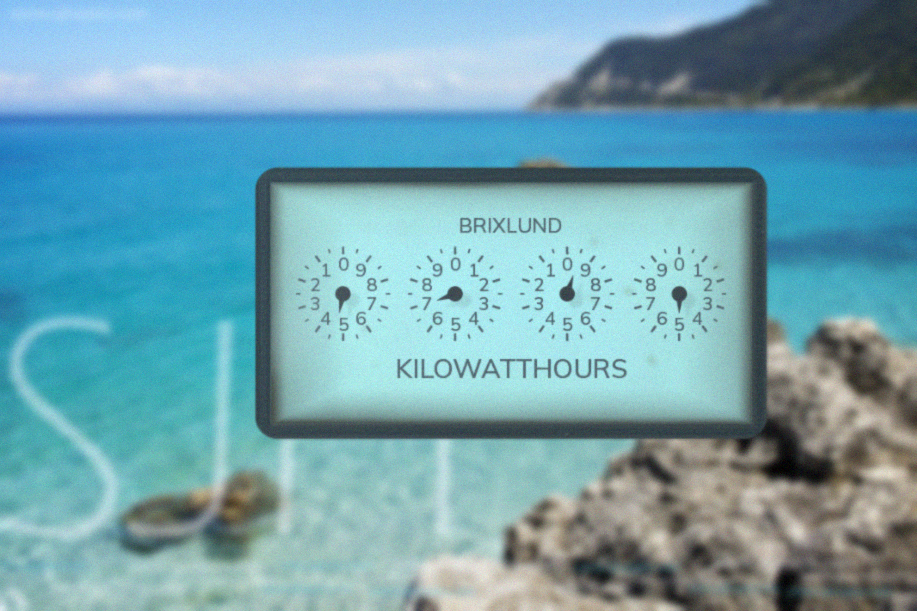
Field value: 4695 kWh
